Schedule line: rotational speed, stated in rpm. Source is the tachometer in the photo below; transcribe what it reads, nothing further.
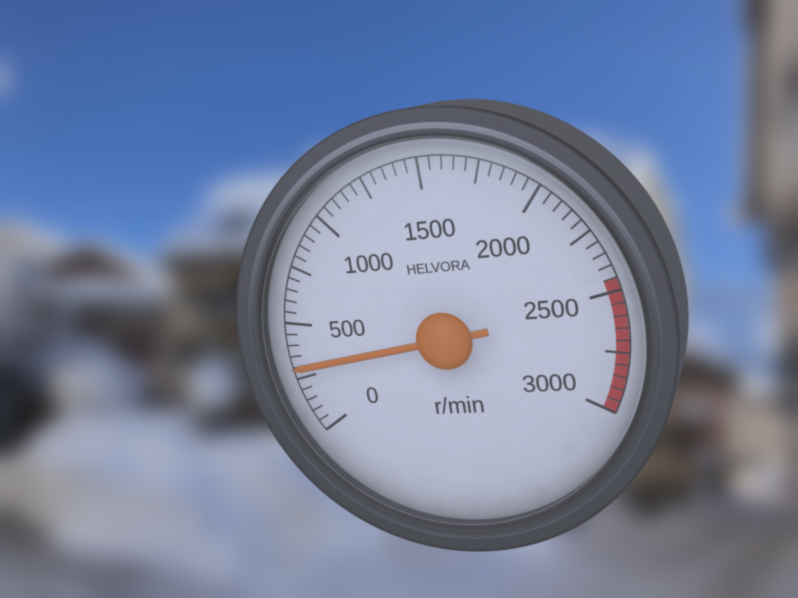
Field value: 300 rpm
